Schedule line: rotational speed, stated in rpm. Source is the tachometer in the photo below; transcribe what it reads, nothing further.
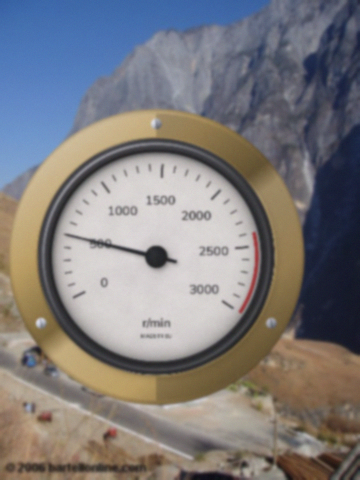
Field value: 500 rpm
